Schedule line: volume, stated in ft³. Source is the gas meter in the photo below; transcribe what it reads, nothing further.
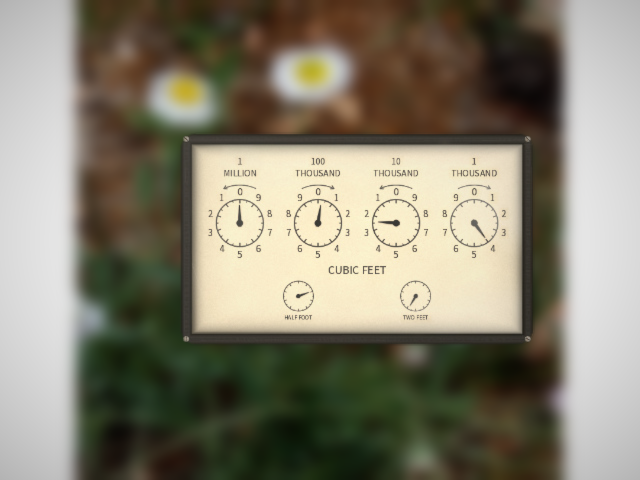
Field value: 2400 ft³
